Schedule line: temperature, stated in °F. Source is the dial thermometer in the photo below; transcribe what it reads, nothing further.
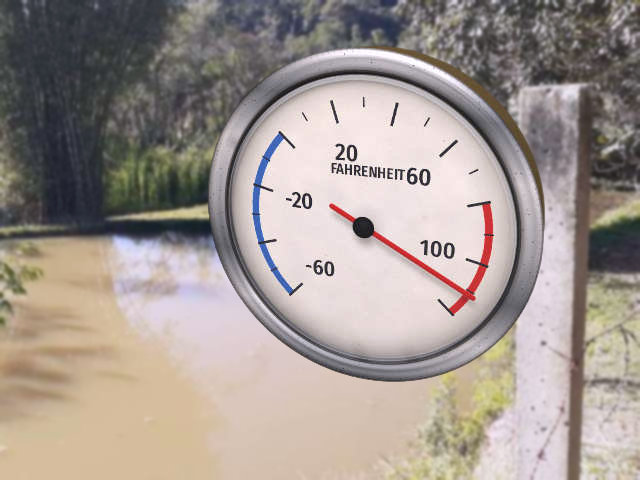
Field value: 110 °F
